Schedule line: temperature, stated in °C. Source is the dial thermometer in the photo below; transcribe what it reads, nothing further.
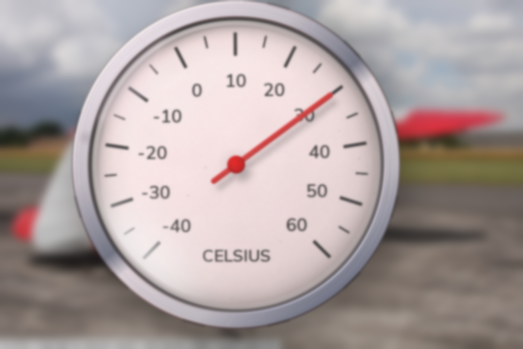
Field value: 30 °C
